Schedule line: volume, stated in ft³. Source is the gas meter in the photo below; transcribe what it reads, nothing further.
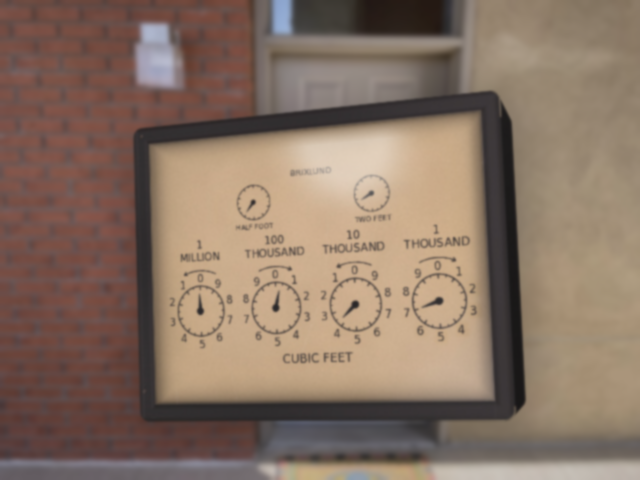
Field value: 3700 ft³
